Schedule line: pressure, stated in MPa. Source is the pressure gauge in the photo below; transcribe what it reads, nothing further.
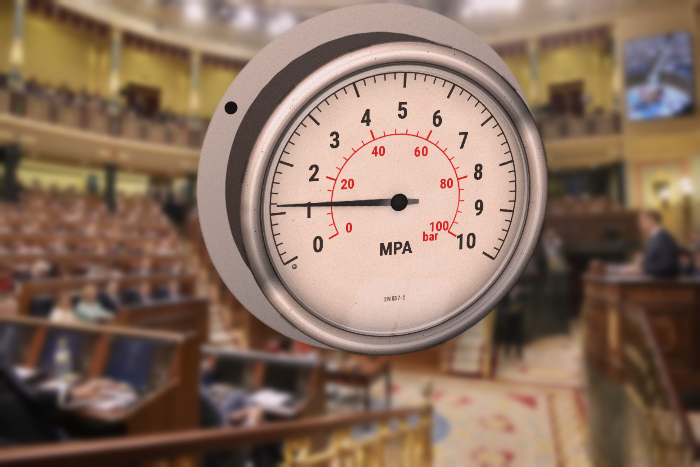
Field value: 1.2 MPa
